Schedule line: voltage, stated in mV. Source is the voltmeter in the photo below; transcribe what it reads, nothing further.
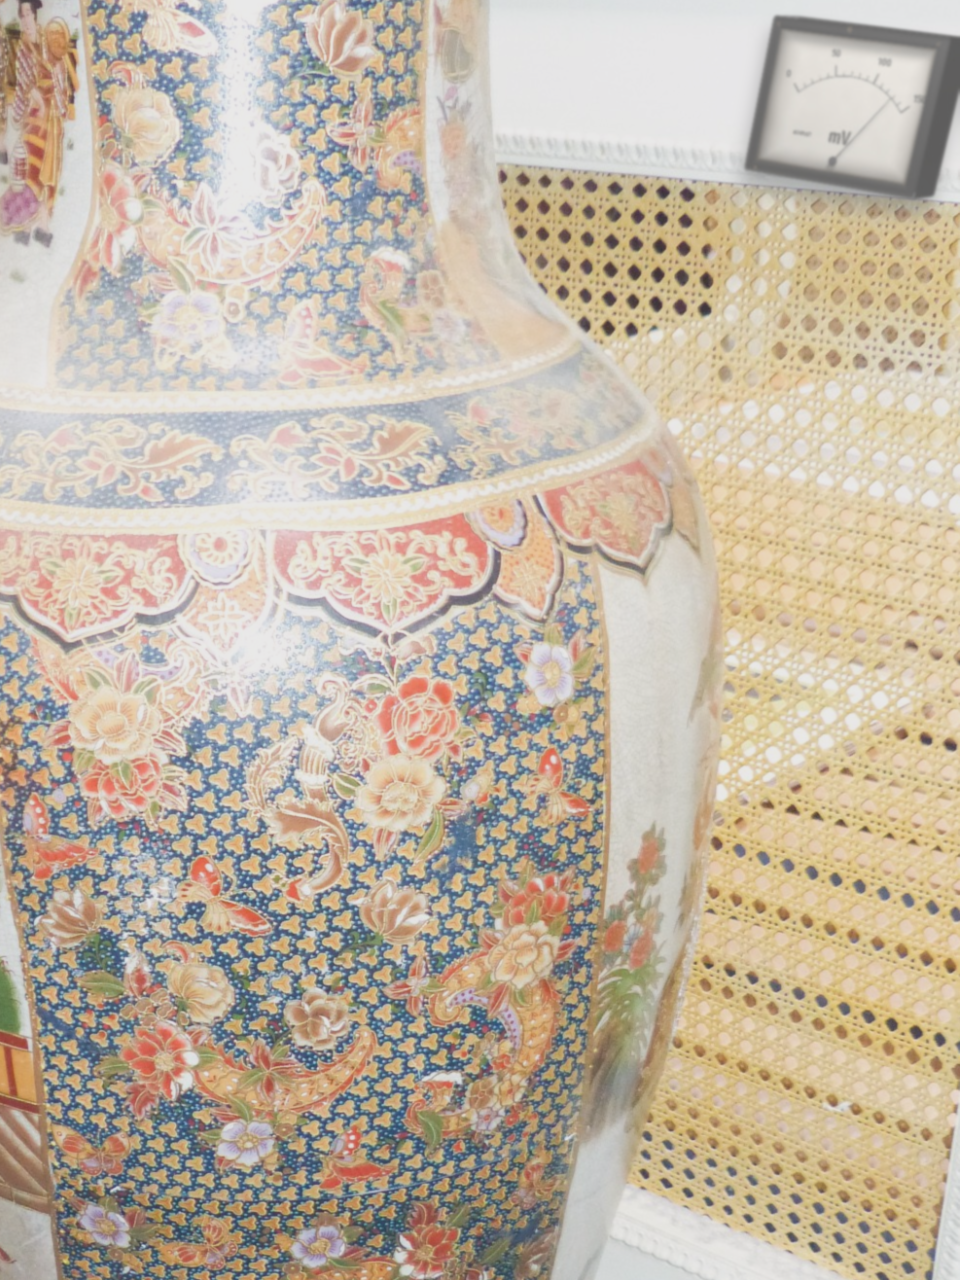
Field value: 130 mV
